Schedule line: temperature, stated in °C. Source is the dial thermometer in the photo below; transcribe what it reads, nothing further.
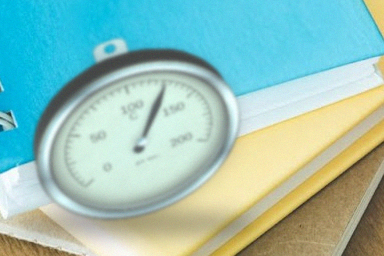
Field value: 125 °C
